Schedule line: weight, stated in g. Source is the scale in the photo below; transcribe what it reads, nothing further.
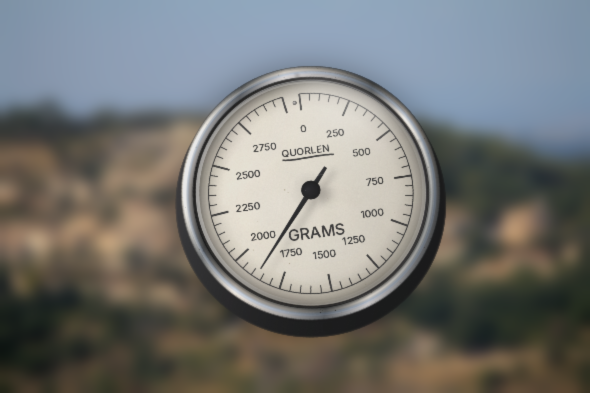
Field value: 1875 g
